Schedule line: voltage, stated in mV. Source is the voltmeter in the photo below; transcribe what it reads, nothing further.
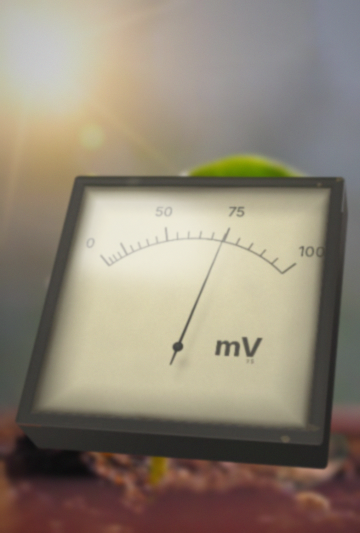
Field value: 75 mV
